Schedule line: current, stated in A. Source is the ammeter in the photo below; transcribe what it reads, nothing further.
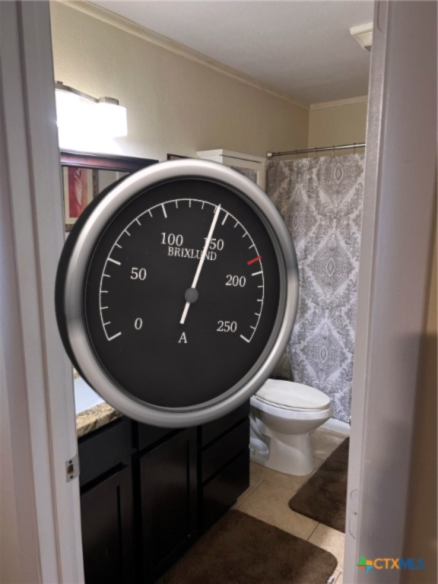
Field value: 140 A
